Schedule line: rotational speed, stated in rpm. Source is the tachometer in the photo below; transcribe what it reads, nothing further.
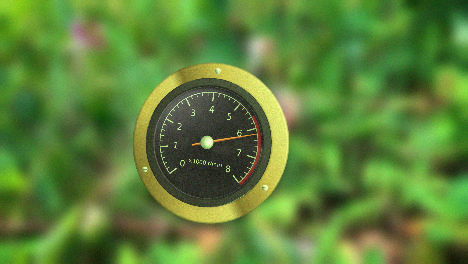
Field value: 6200 rpm
